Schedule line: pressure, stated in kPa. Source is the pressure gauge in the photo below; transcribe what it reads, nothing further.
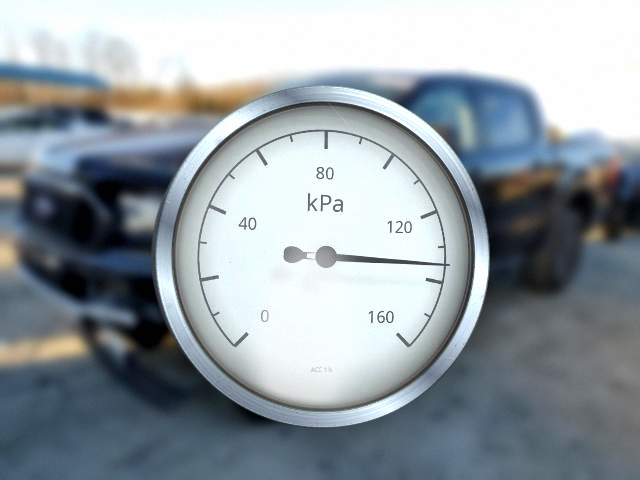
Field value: 135 kPa
